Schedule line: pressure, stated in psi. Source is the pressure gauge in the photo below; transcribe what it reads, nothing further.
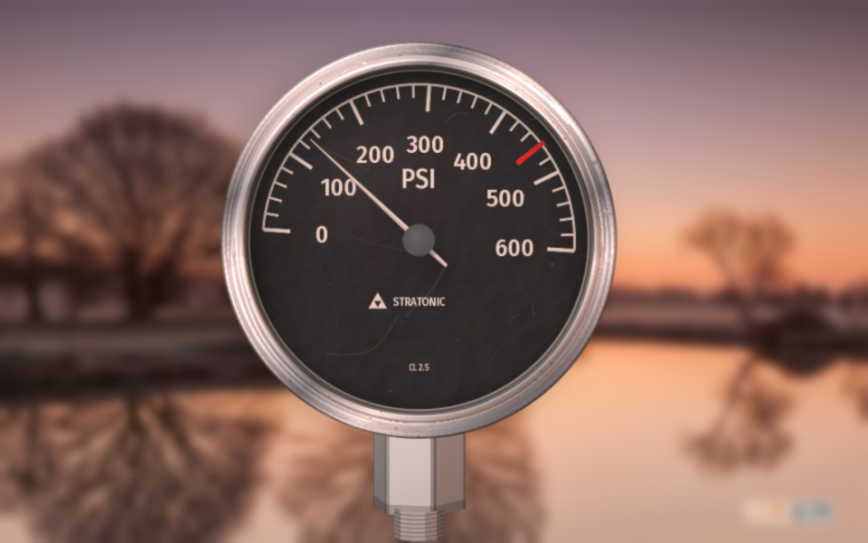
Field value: 130 psi
